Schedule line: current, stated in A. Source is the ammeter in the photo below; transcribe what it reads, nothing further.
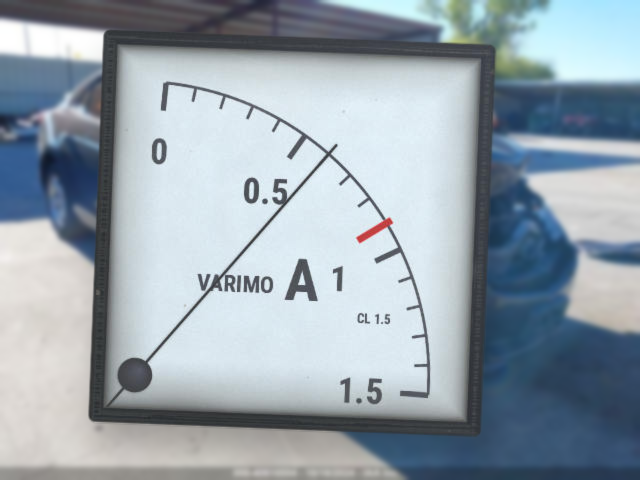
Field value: 0.6 A
